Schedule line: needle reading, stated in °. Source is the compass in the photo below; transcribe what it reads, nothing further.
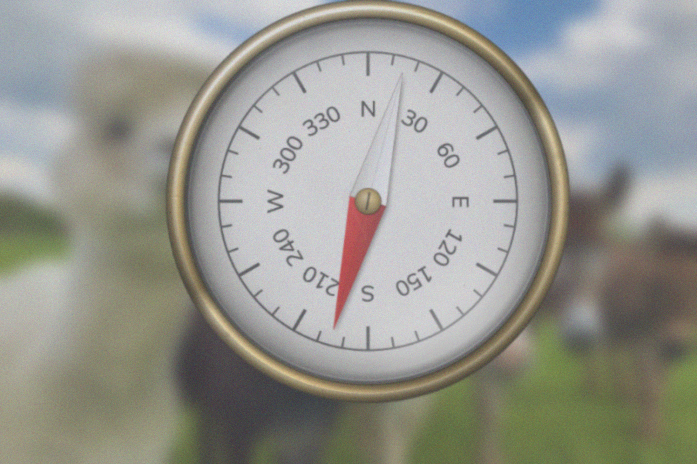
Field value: 195 °
